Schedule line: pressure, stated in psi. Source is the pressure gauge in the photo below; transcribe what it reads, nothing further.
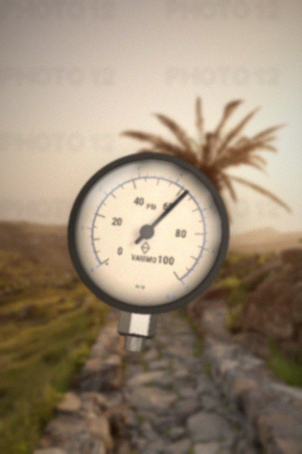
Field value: 62.5 psi
